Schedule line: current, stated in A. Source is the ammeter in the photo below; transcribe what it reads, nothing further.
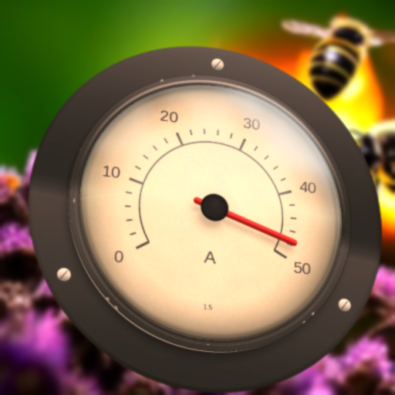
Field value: 48 A
